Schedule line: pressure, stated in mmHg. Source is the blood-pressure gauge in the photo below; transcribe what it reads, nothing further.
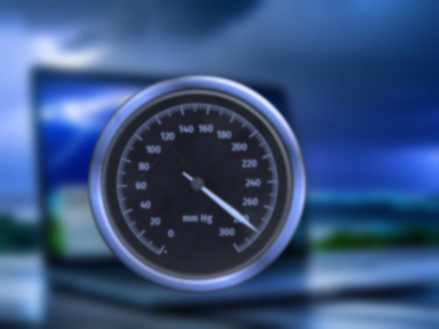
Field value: 280 mmHg
